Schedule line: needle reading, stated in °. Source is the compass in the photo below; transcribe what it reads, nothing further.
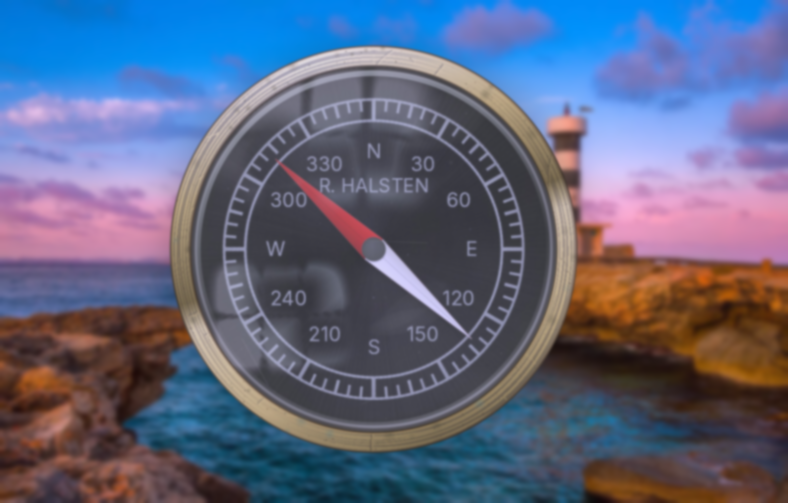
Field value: 312.5 °
